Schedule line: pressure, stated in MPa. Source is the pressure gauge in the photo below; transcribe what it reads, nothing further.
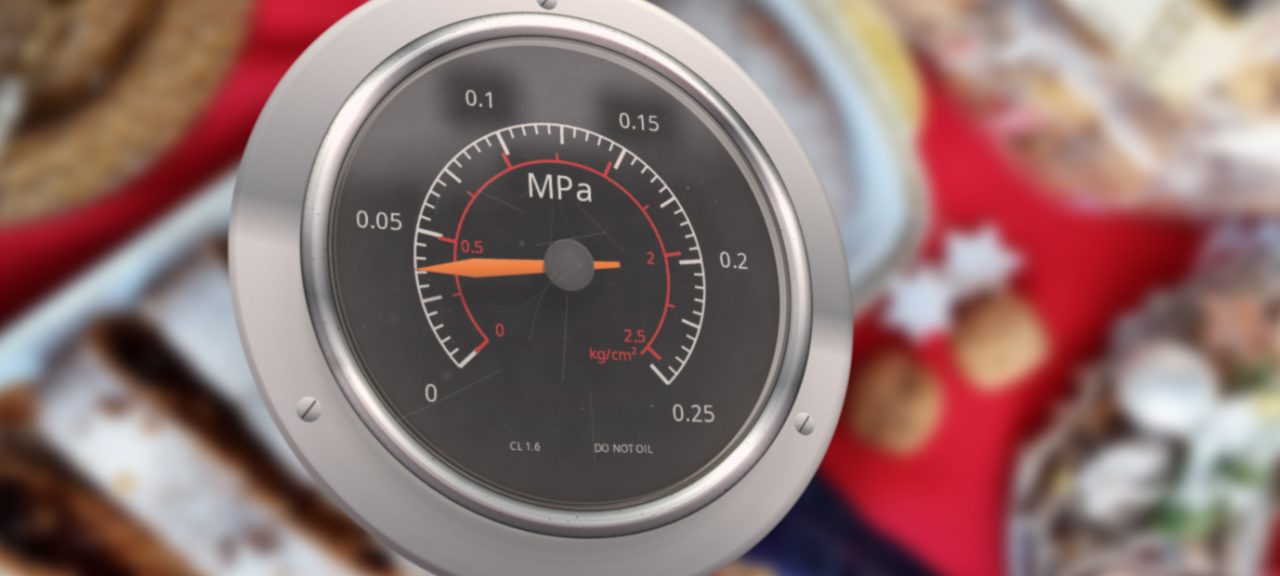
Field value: 0.035 MPa
